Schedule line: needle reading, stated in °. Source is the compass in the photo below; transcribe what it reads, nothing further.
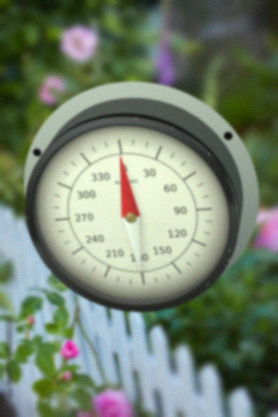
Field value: 0 °
